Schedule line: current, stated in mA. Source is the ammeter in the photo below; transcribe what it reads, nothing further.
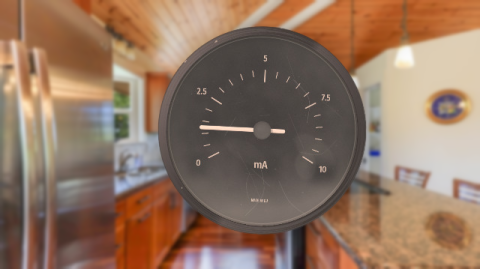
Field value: 1.25 mA
